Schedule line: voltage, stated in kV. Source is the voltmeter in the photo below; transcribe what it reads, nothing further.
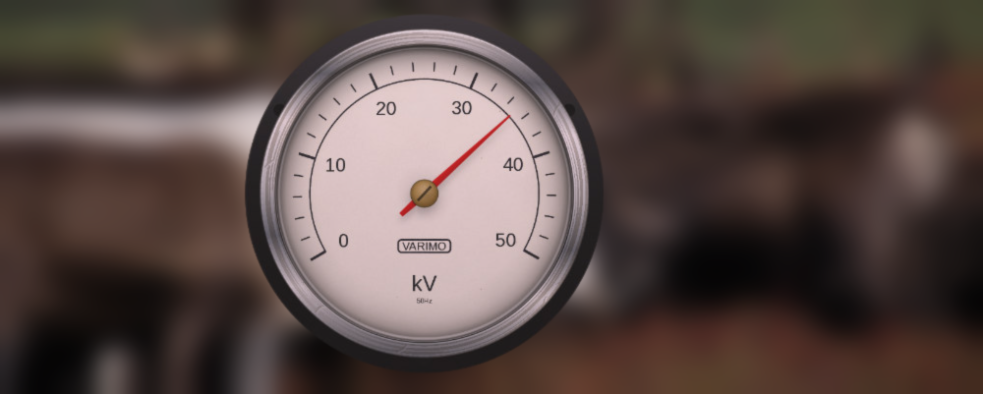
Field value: 35 kV
